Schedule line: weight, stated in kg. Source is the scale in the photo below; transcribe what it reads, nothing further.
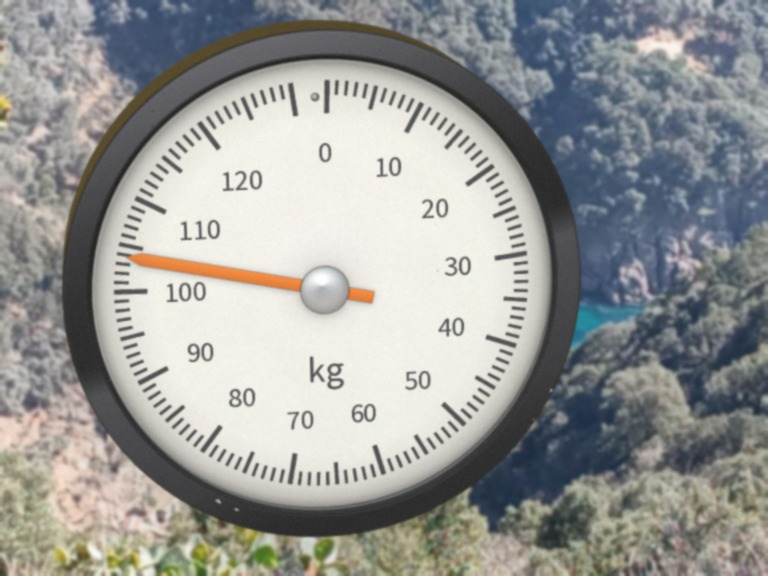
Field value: 104 kg
